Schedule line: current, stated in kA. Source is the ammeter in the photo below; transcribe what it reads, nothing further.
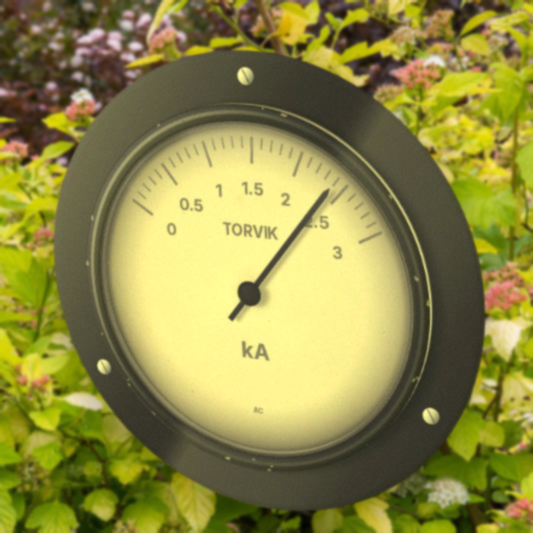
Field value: 2.4 kA
